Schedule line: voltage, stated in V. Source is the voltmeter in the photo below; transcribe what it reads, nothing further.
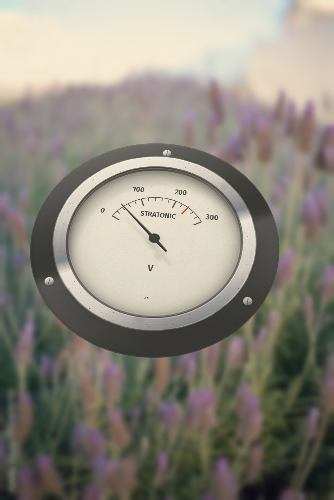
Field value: 40 V
